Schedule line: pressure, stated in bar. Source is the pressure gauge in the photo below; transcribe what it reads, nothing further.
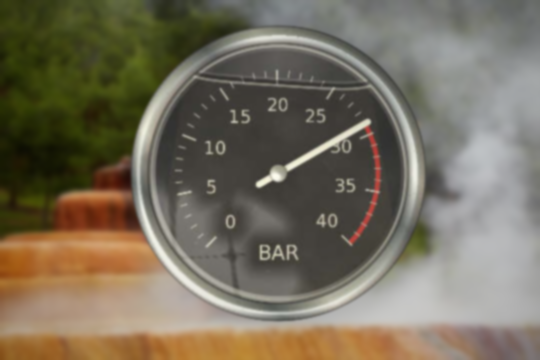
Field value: 29 bar
